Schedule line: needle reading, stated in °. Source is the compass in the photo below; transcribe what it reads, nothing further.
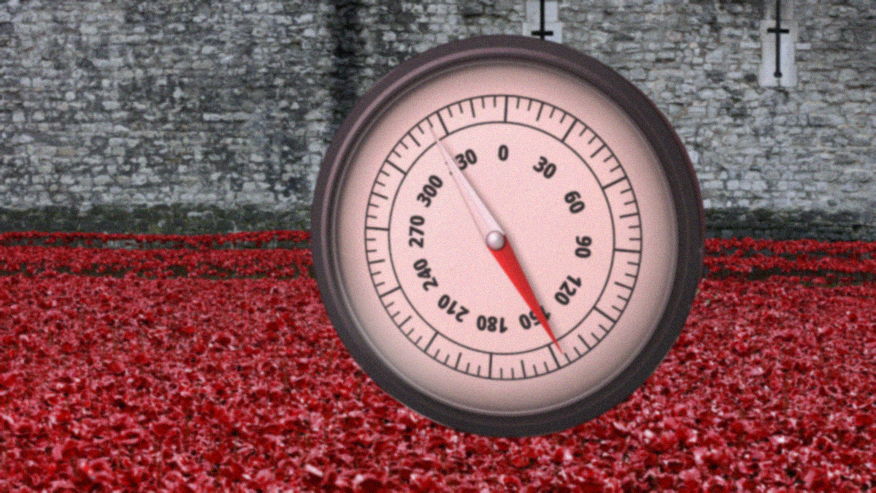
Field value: 145 °
